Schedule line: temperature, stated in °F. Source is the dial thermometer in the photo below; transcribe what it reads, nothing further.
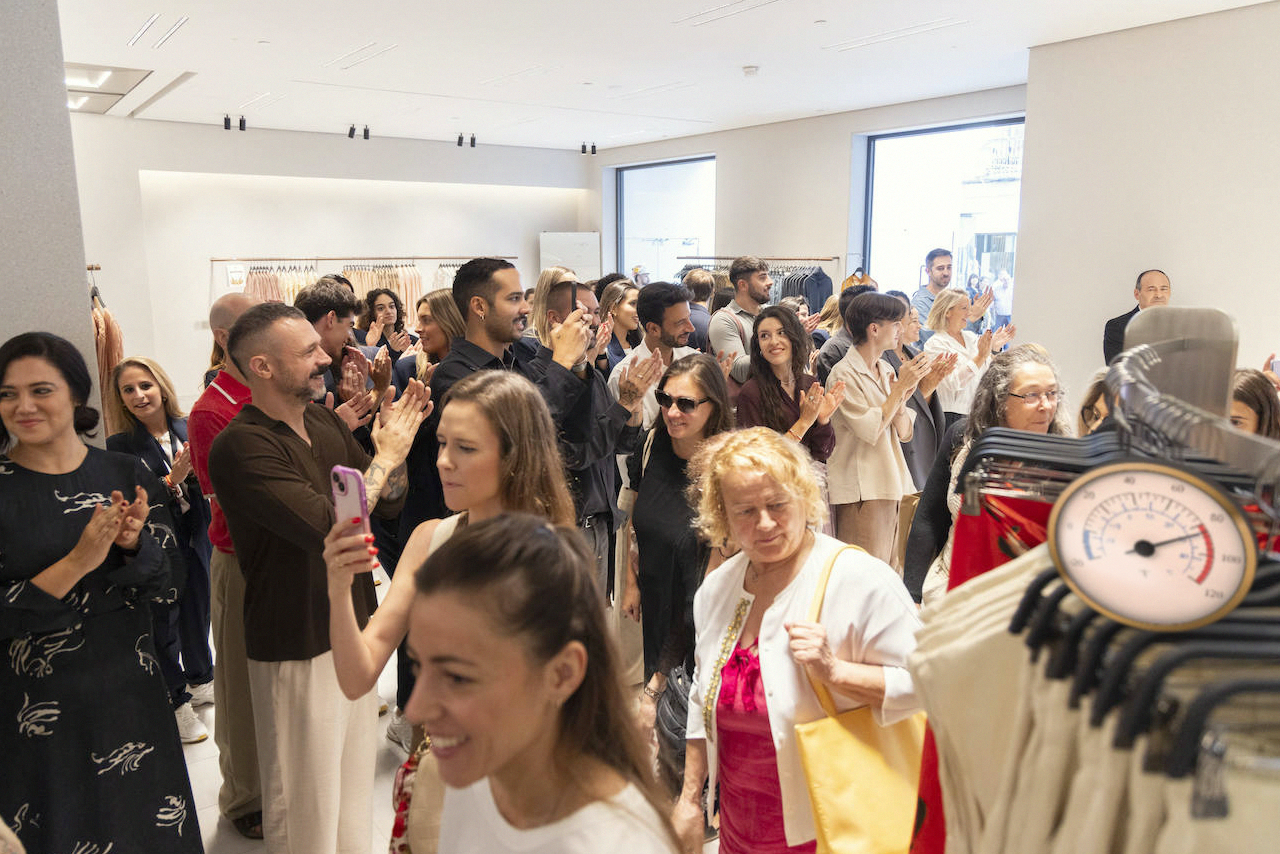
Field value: 84 °F
